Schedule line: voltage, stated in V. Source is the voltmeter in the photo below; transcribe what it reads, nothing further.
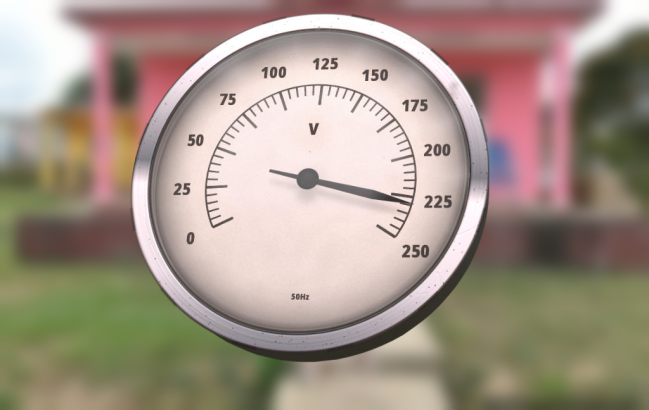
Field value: 230 V
